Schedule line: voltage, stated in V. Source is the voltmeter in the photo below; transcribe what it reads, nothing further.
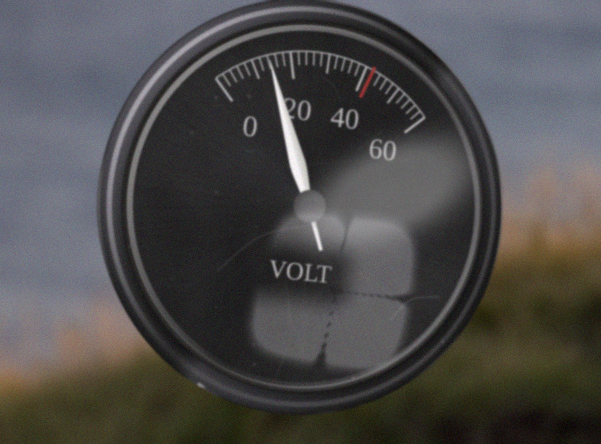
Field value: 14 V
